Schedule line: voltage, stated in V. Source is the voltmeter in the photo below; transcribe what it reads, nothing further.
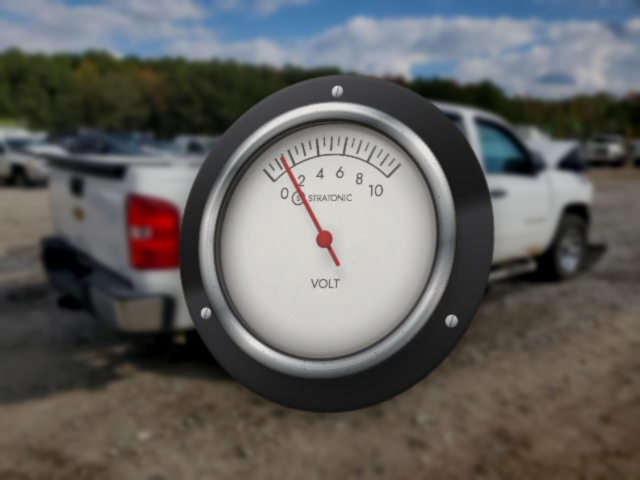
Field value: 1.5 V
